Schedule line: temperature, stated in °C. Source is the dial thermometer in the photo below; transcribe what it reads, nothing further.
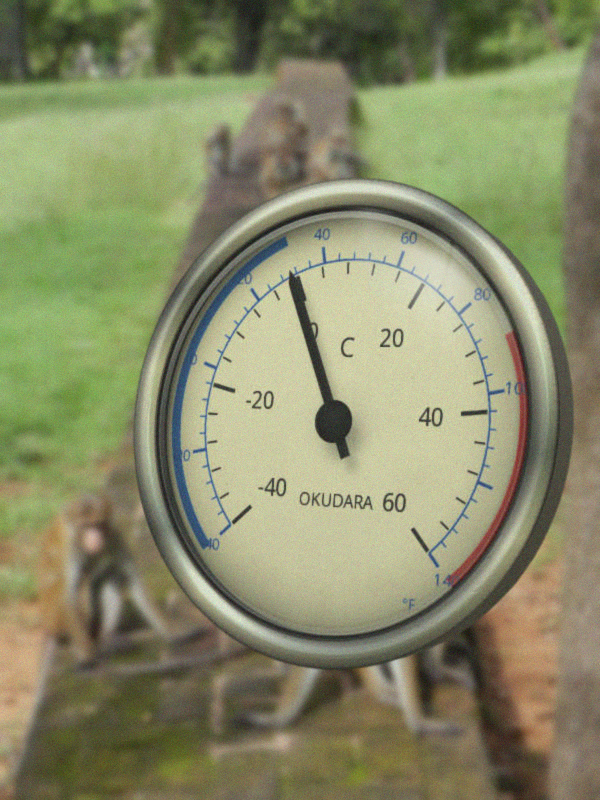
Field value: 0 °C
